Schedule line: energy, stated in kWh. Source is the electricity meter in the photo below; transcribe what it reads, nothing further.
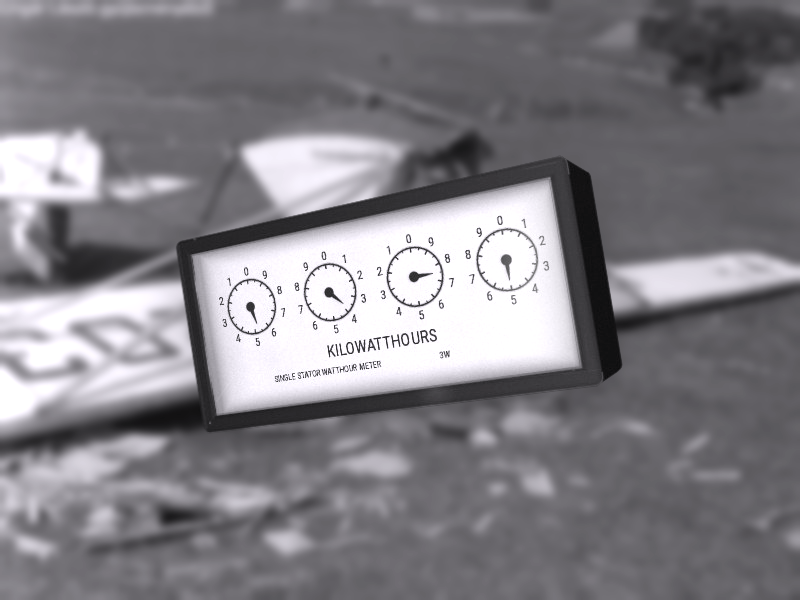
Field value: 5375 kWh
